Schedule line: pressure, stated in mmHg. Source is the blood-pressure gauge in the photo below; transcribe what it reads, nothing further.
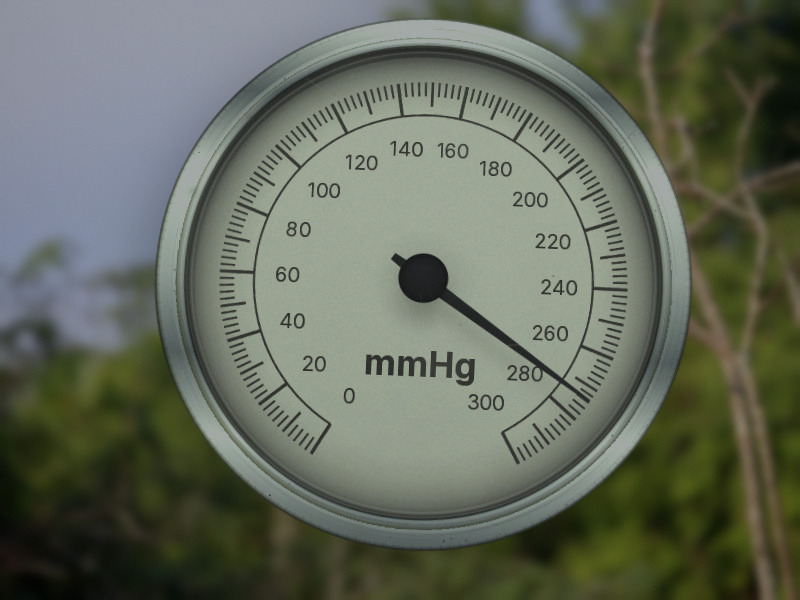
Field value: 274 mmHg
